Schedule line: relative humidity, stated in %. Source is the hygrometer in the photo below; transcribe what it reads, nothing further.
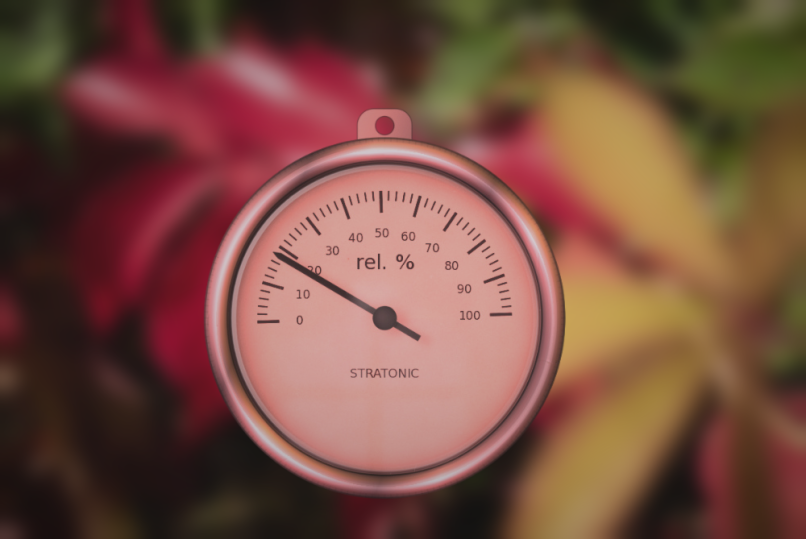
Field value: 18 %
